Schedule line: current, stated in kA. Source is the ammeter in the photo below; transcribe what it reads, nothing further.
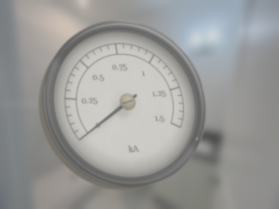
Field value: 0 kA
